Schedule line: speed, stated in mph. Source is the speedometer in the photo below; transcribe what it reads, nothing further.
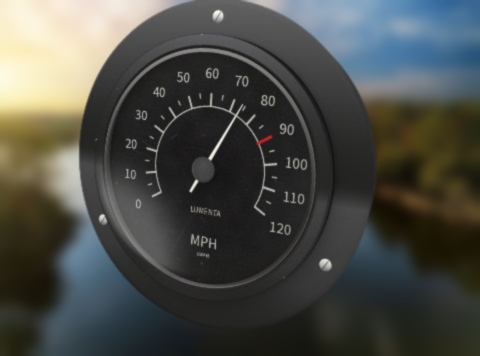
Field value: 75 mph
